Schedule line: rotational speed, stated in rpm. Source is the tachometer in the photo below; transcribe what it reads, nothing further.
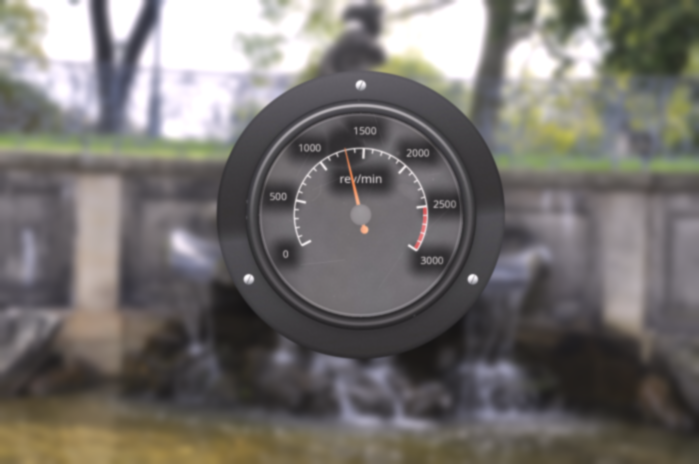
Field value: 1300 rpm
